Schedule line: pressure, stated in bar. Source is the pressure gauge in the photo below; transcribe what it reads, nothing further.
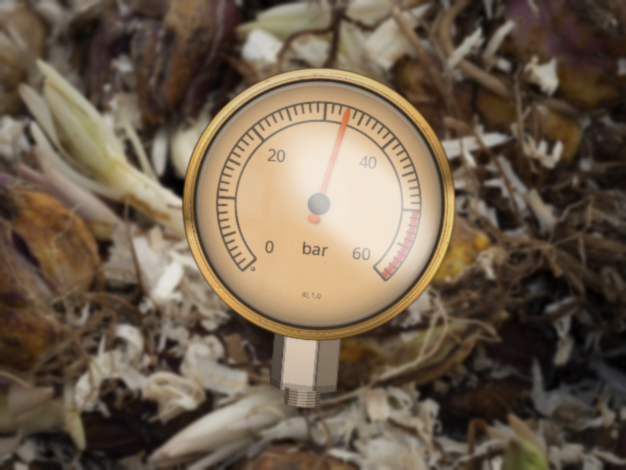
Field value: 33 bar
